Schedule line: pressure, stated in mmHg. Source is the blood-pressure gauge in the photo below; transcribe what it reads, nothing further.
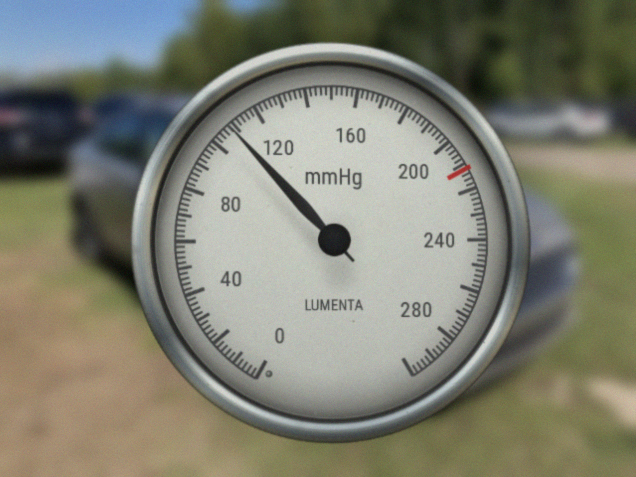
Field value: 108 mmHg
